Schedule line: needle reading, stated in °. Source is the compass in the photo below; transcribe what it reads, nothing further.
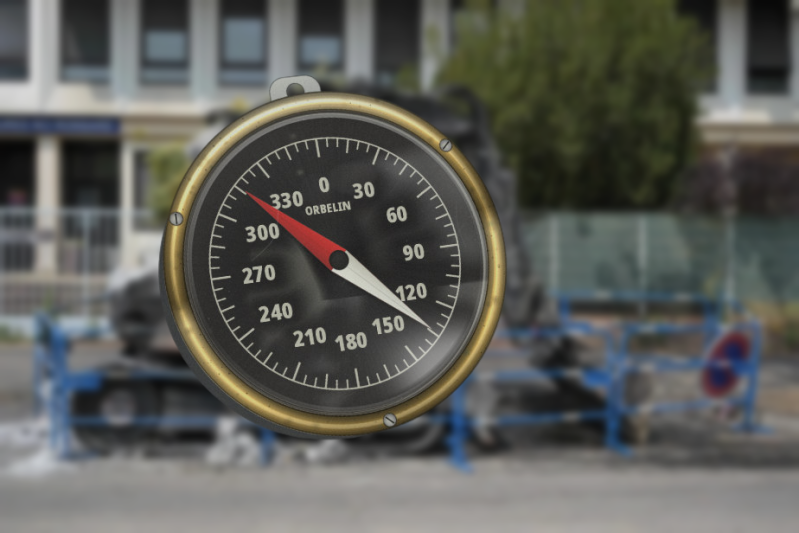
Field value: 315 °
